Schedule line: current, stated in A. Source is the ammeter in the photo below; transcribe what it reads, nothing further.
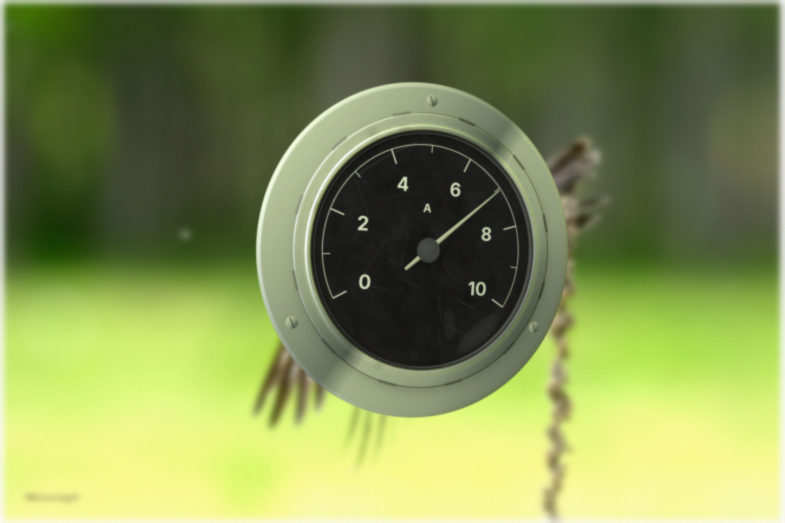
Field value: 7 A
